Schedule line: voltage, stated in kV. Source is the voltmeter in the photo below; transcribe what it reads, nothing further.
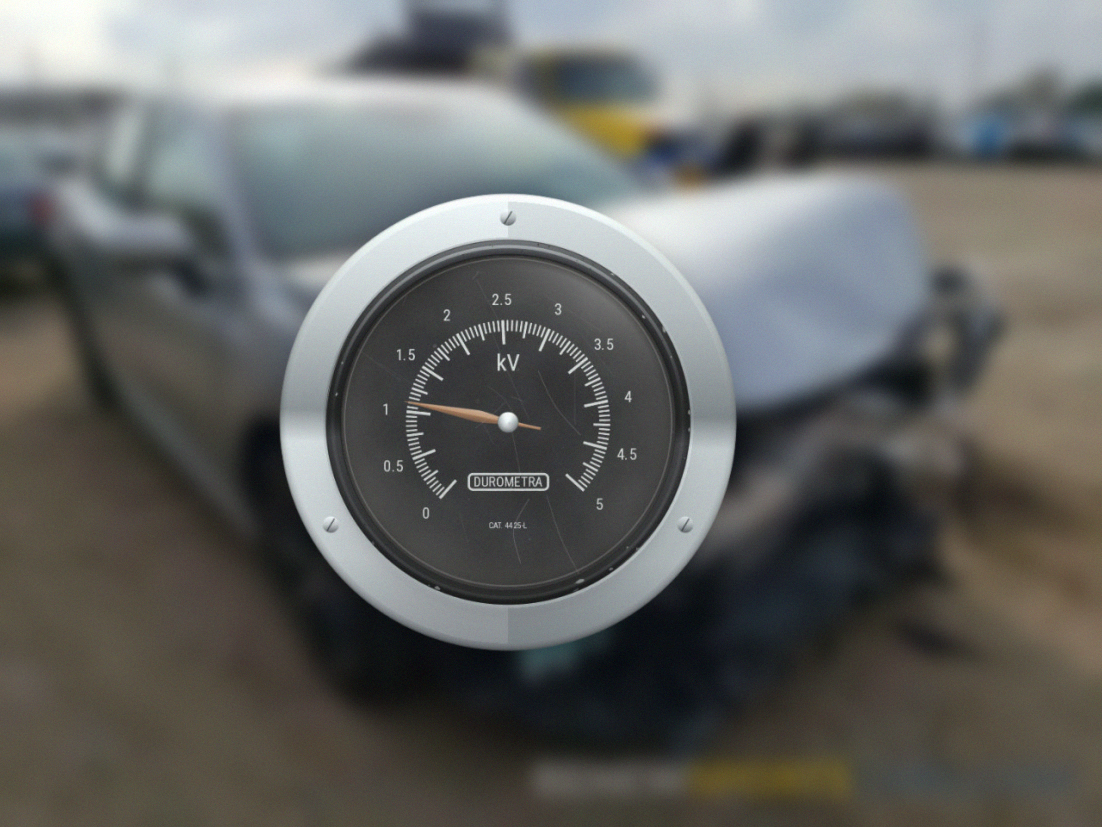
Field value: 1.1 kV
